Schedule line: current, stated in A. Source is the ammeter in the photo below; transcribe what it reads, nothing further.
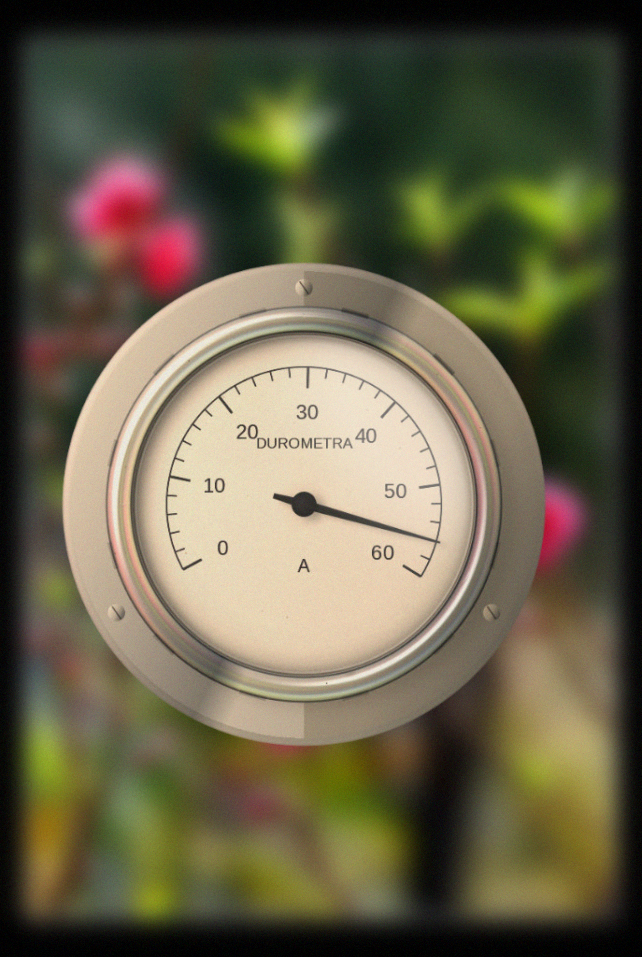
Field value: 56 A
